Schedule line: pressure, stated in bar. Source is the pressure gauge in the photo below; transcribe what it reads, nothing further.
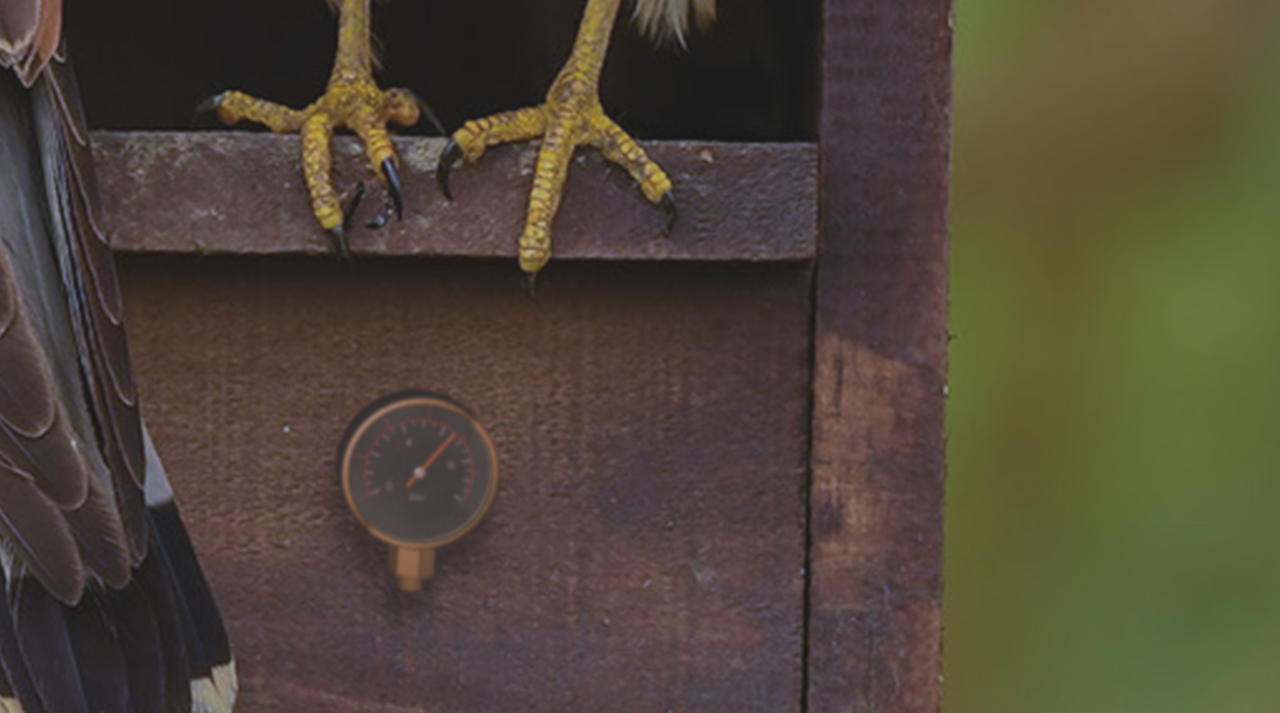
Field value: 6.5 bar
